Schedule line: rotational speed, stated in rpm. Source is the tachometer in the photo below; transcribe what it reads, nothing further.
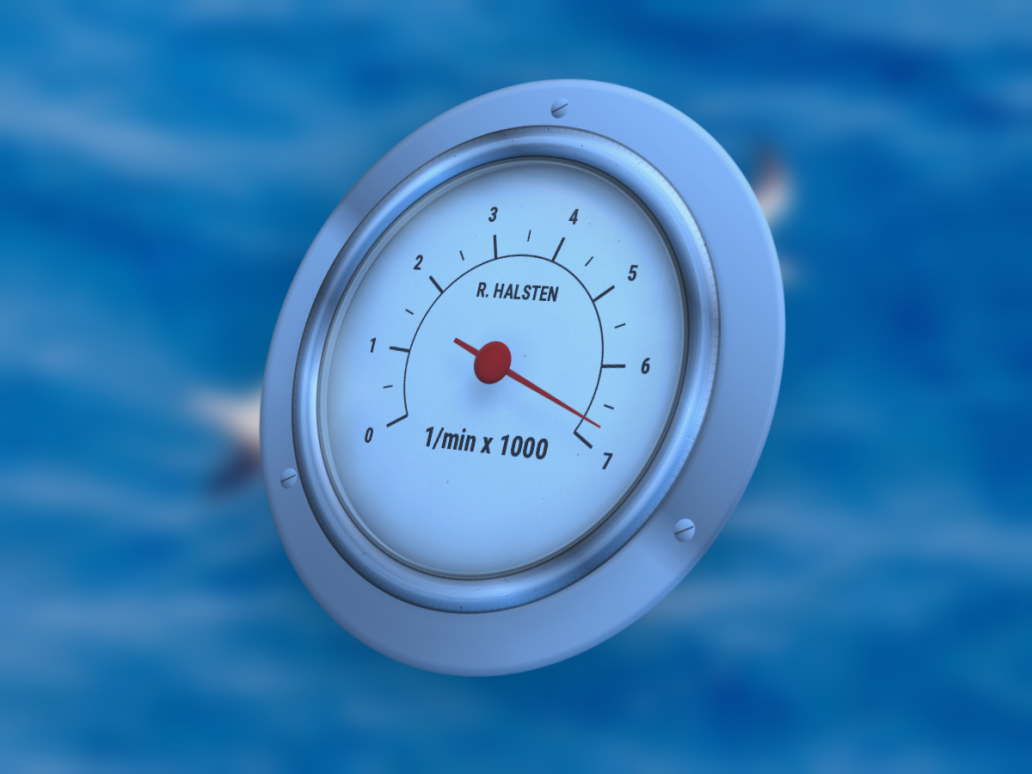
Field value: 6750 rpm
